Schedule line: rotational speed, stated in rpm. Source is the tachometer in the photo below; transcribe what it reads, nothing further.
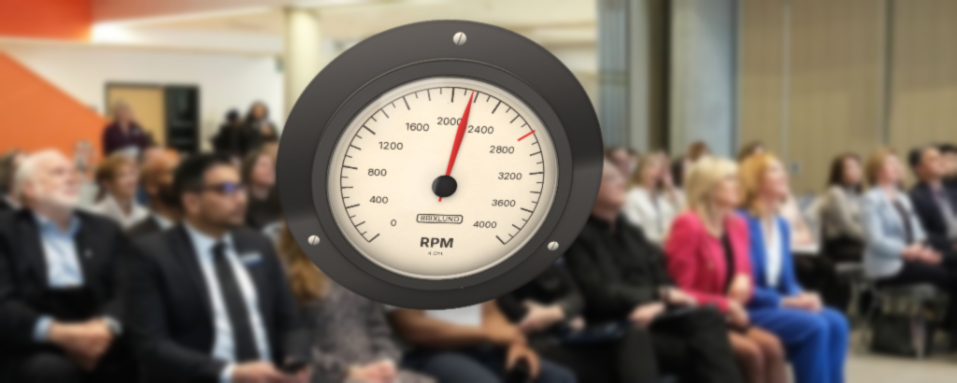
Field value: 2150 rpm
